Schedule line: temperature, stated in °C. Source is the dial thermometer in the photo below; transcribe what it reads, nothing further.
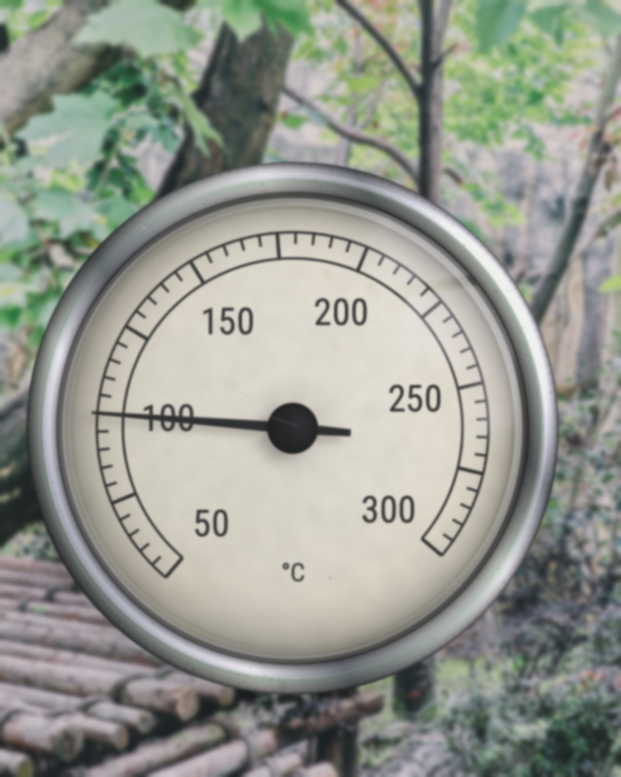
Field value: 100 °C
